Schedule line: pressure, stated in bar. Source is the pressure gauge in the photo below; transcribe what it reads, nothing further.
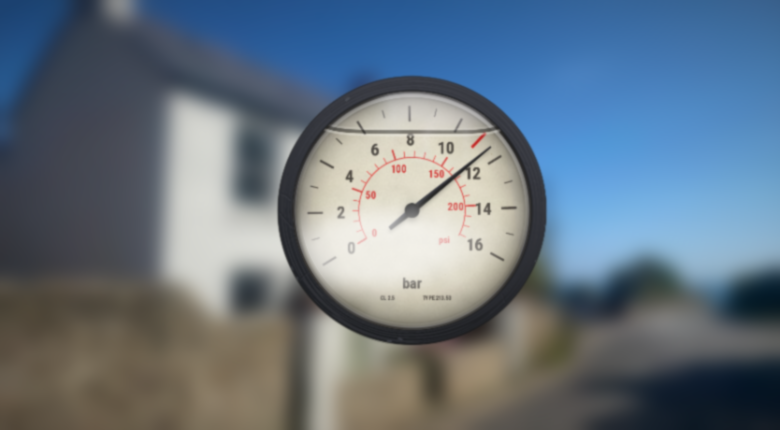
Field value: 11.5 bar
